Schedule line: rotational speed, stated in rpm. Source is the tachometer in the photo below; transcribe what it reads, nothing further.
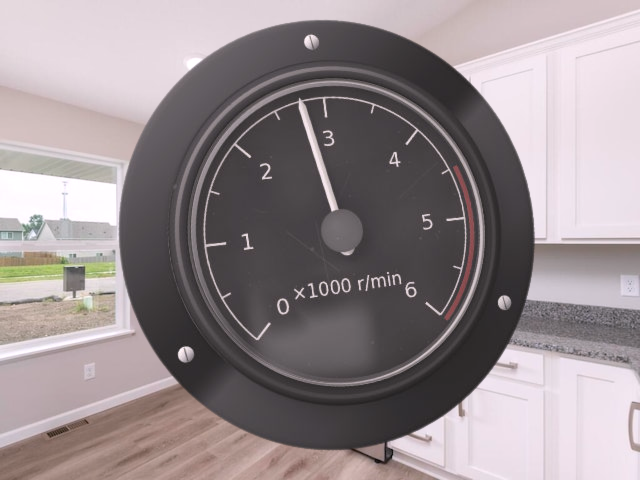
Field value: 2750 rpm
